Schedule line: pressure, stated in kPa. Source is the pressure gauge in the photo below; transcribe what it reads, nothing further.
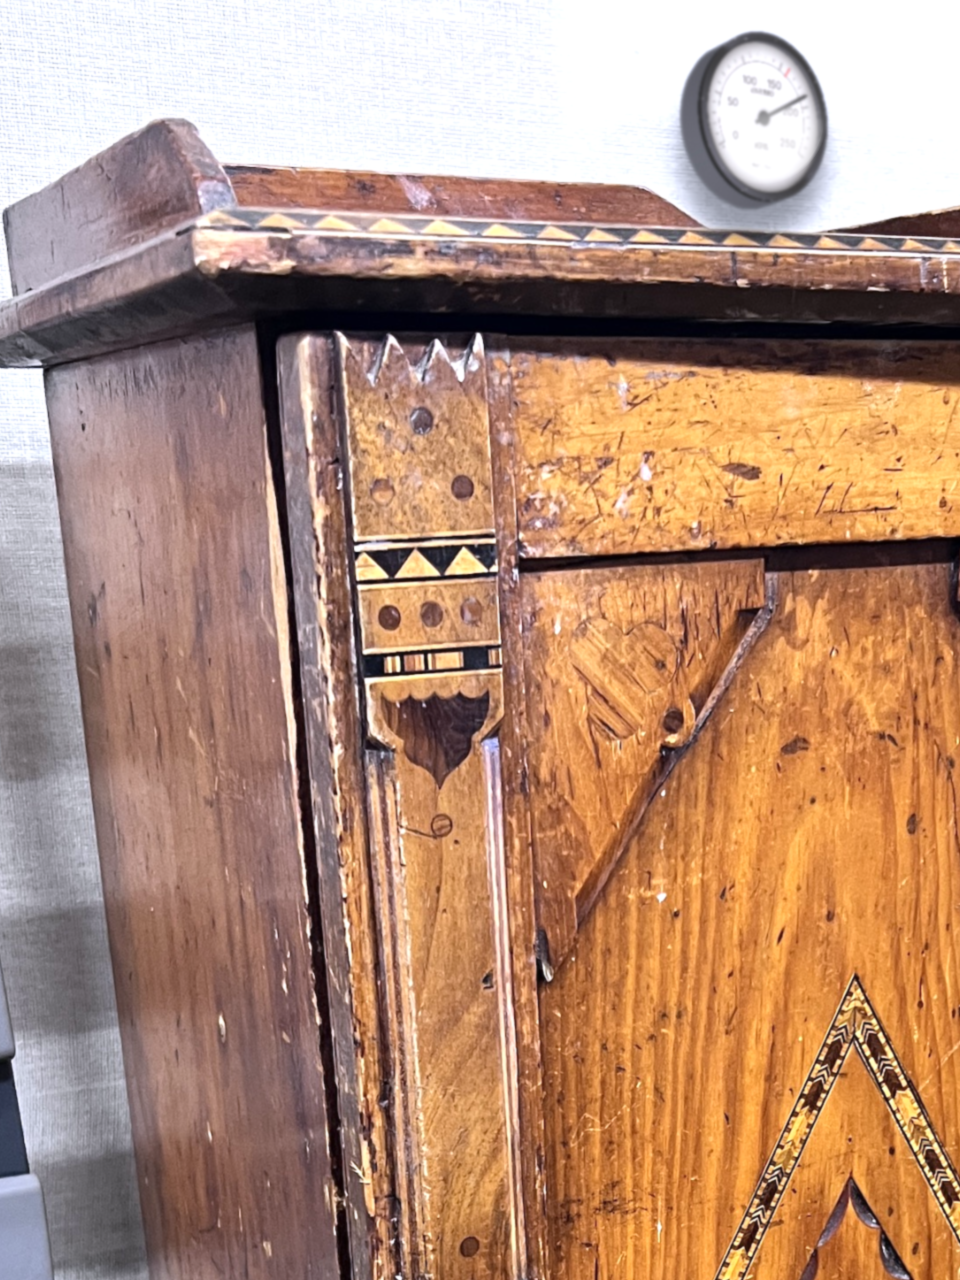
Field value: 190 kPa
